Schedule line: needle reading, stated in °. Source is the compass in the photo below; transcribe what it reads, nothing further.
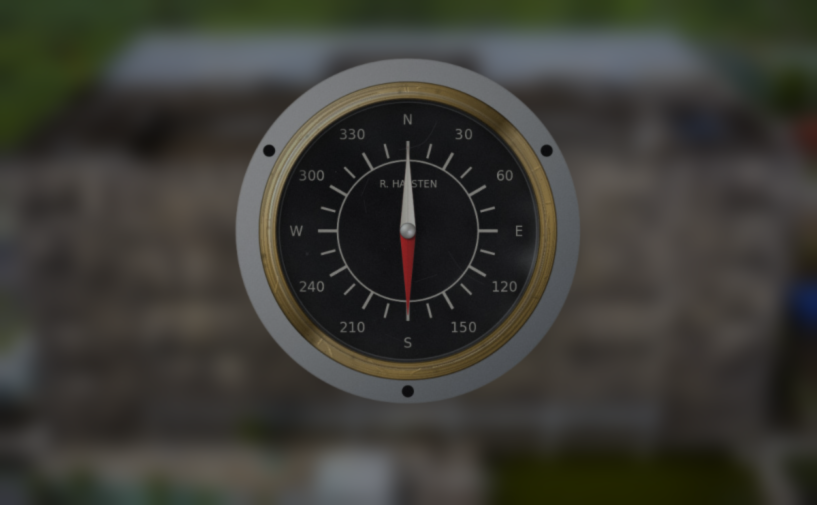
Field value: 180 °
